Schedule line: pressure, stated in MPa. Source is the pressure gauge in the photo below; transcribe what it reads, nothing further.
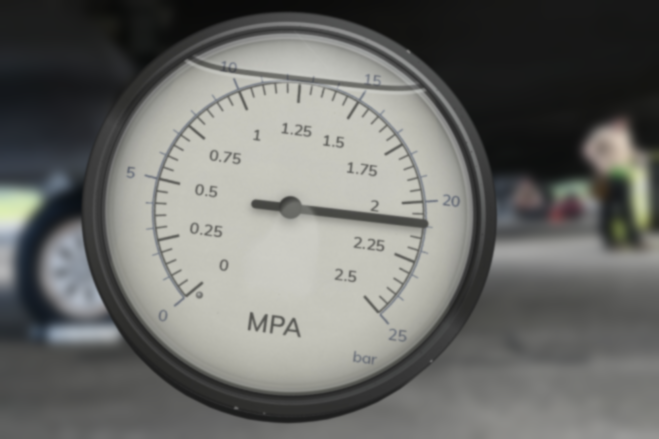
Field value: 2.1 MPa
